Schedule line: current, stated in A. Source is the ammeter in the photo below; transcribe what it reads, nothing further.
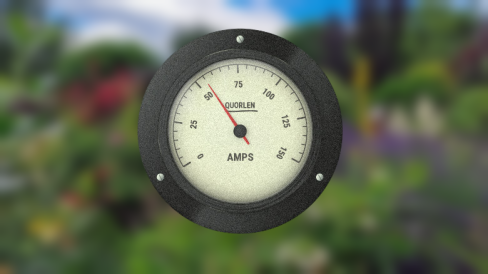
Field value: 55 A
